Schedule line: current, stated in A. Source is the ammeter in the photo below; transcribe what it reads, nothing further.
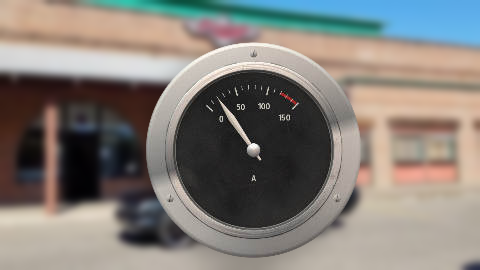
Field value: 20 A
